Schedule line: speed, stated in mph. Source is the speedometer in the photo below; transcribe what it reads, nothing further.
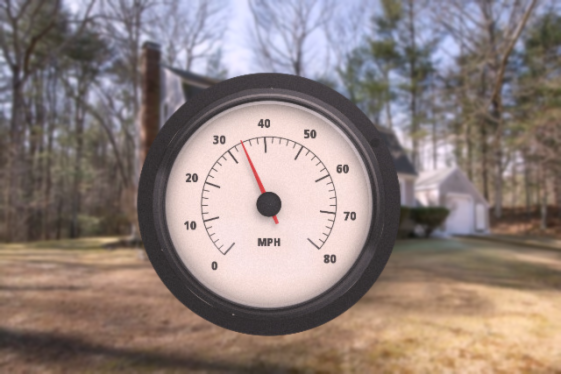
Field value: 34 mph
